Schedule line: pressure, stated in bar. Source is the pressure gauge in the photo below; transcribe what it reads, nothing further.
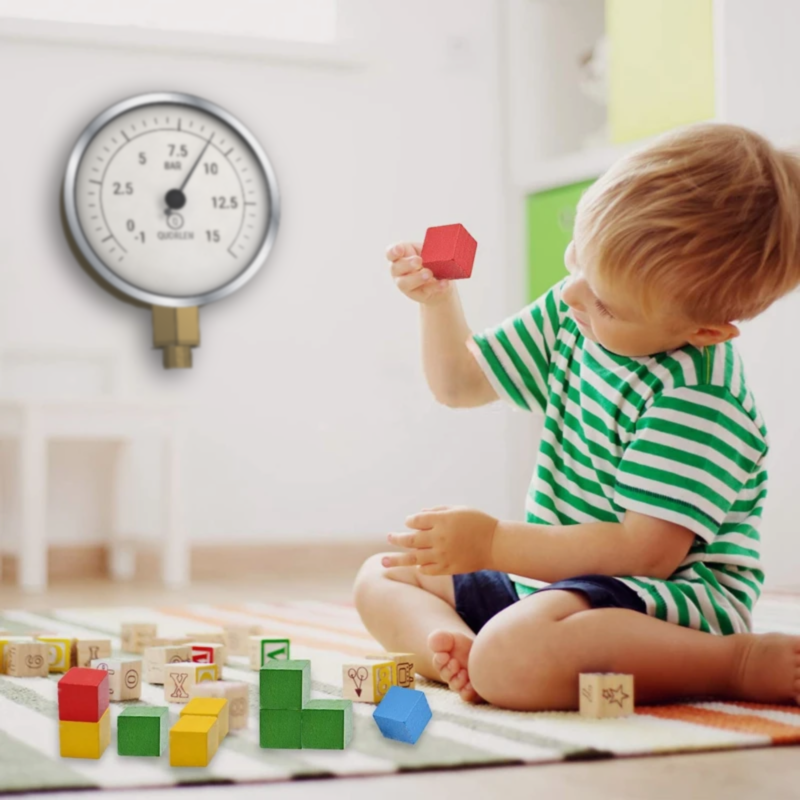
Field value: 9 bar
